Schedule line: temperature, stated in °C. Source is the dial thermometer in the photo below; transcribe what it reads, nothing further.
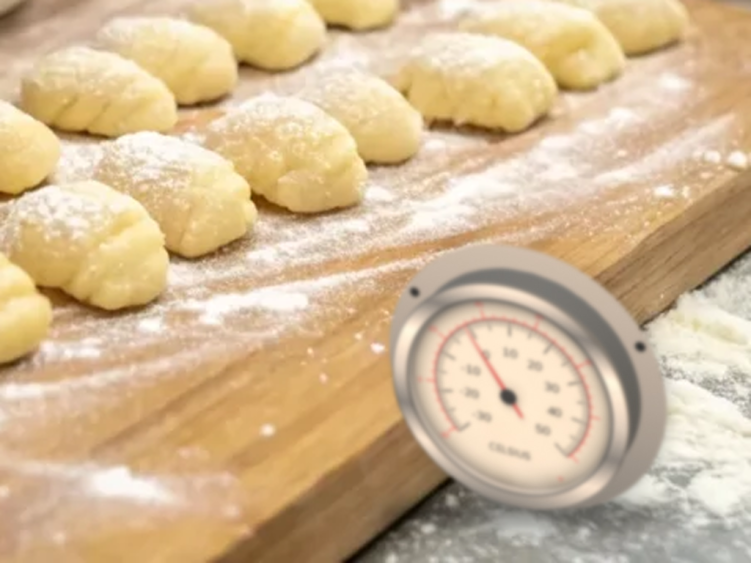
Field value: 0 °C
